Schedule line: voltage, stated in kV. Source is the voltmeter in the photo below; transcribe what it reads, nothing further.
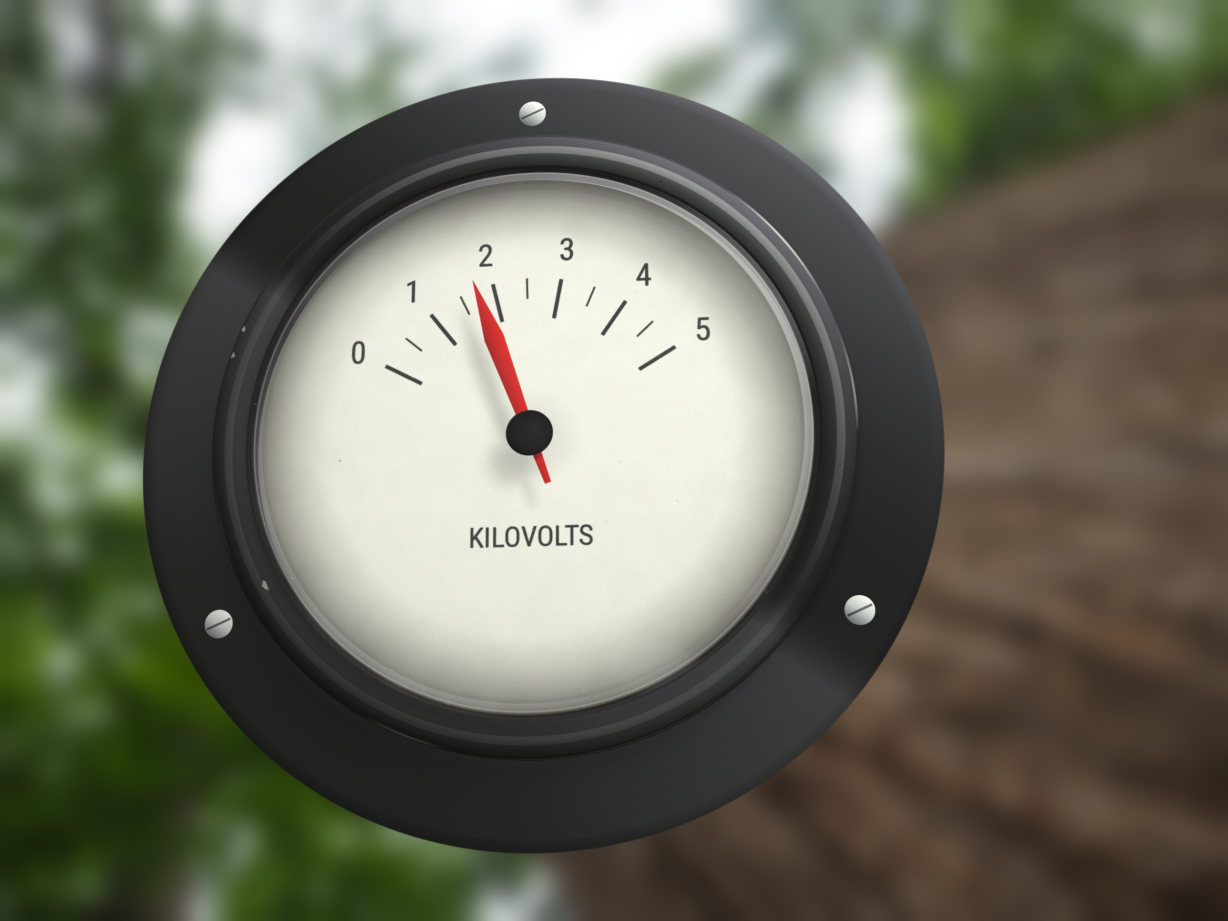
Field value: 1.75 kV
